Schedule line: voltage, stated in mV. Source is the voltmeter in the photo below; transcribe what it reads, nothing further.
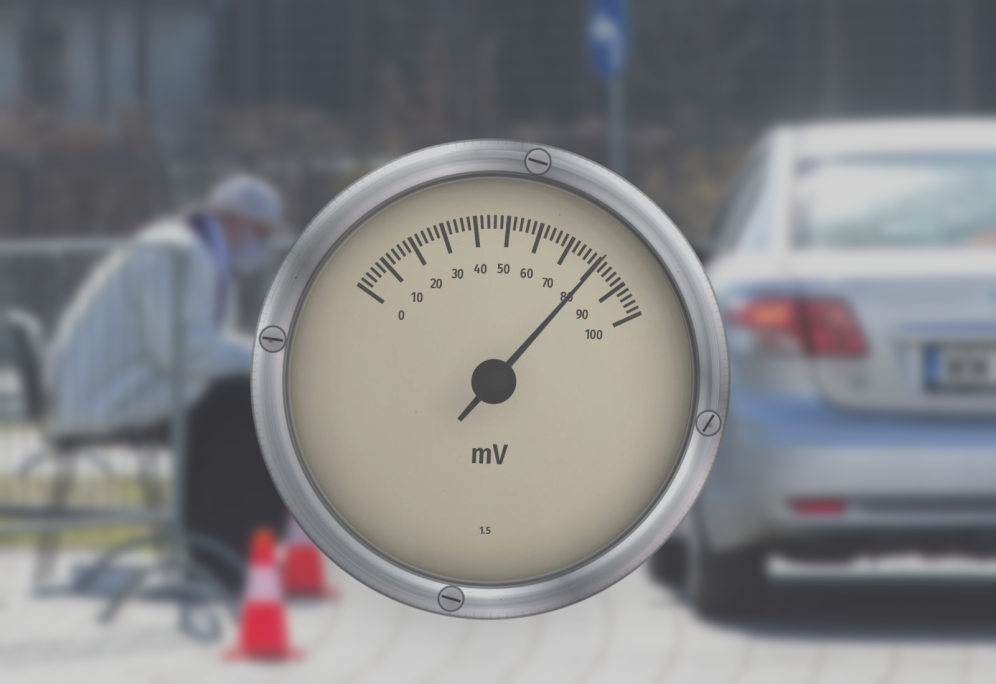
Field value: 80 mV
